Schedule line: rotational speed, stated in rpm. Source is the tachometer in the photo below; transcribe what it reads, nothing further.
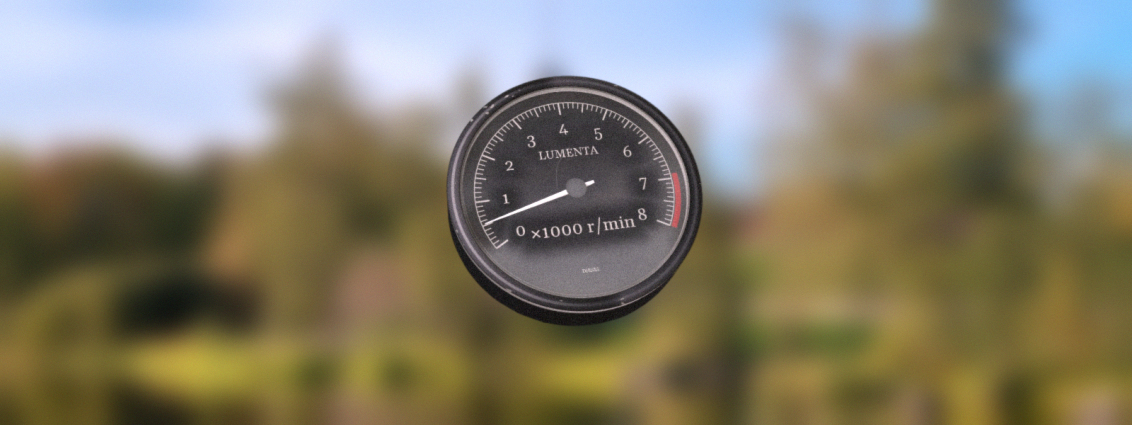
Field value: 500 rpm
